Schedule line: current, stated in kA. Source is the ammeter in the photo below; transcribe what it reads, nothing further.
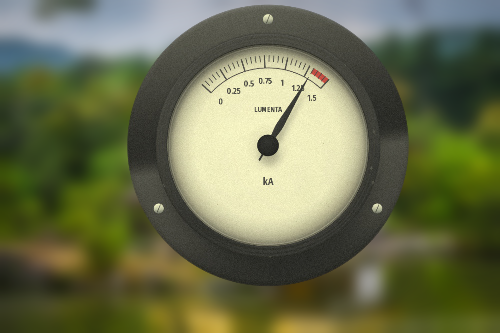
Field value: 1.3 kA
